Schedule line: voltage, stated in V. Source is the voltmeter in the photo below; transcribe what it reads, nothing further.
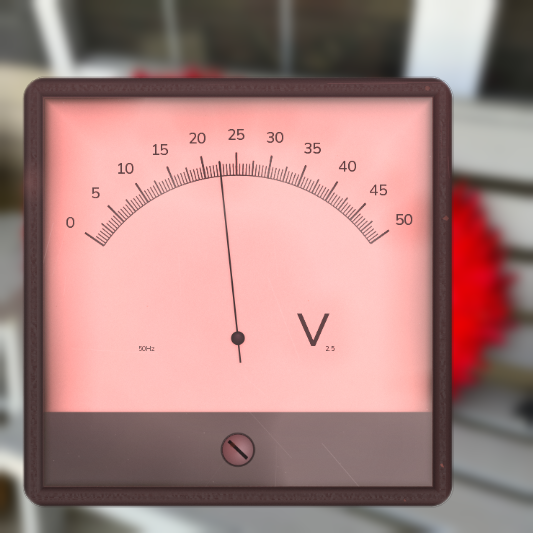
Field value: 22.5 V
